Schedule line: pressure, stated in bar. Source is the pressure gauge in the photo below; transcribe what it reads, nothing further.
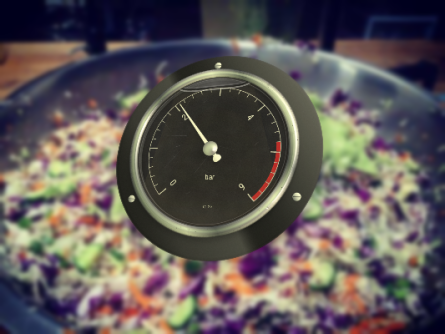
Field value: 2.1 bar
